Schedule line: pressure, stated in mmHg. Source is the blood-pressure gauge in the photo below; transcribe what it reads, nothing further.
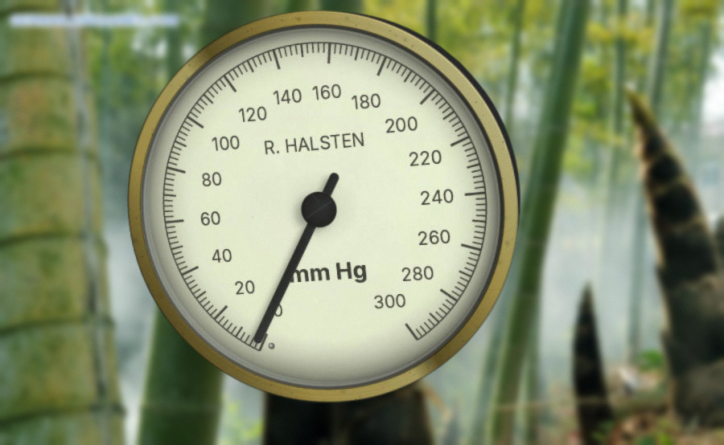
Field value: 2 mmHg
